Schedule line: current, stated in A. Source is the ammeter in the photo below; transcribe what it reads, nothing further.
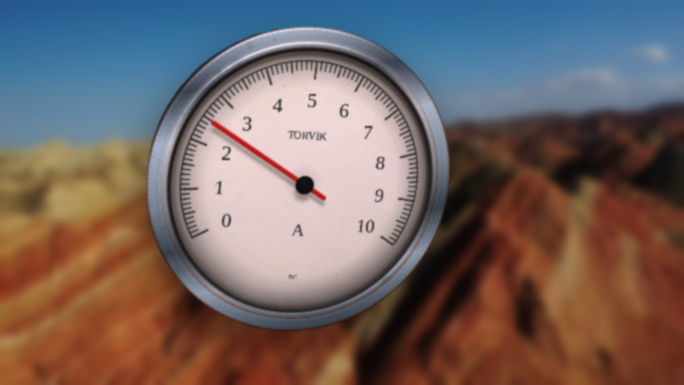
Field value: 2.5 A
